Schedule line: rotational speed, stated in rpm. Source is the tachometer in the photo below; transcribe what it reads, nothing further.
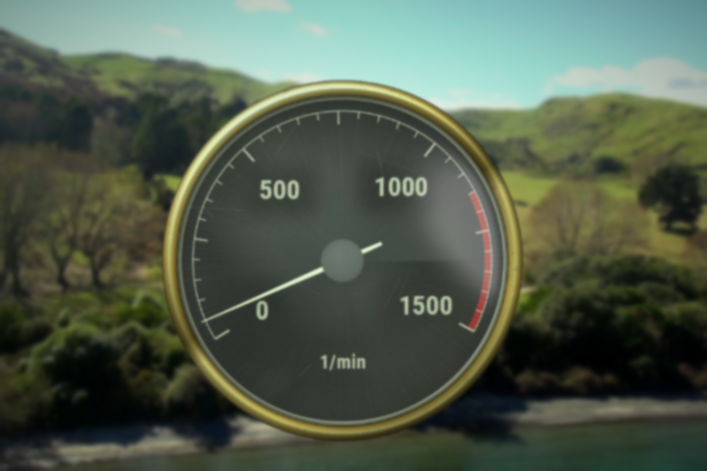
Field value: 50 rpm
